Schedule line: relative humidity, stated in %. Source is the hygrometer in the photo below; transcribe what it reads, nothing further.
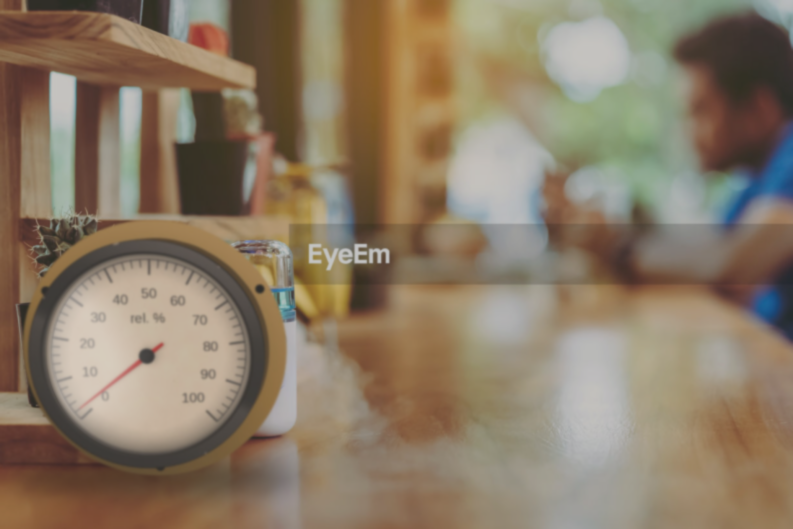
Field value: 2 %
